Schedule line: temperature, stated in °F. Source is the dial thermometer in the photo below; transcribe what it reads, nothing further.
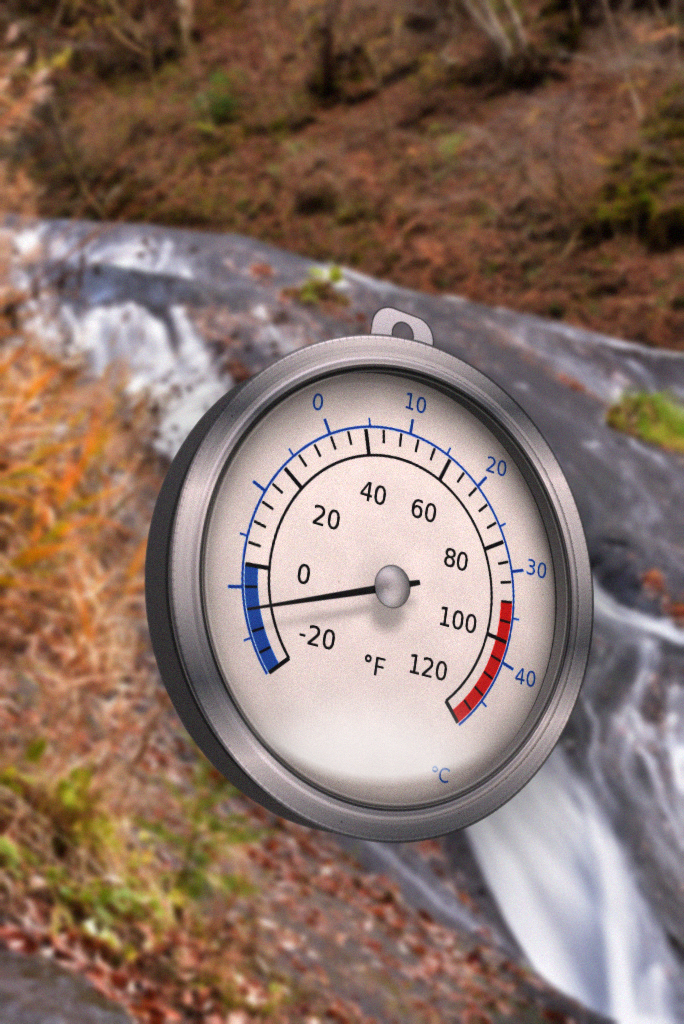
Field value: -8 °F
